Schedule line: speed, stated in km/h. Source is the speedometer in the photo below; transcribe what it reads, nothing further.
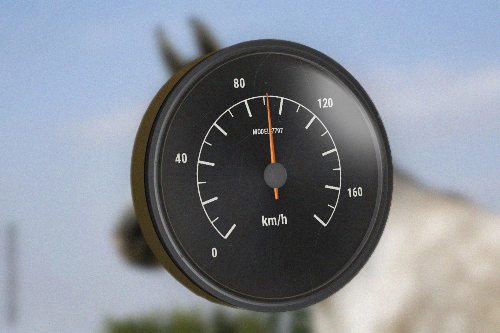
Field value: 90 km/h
